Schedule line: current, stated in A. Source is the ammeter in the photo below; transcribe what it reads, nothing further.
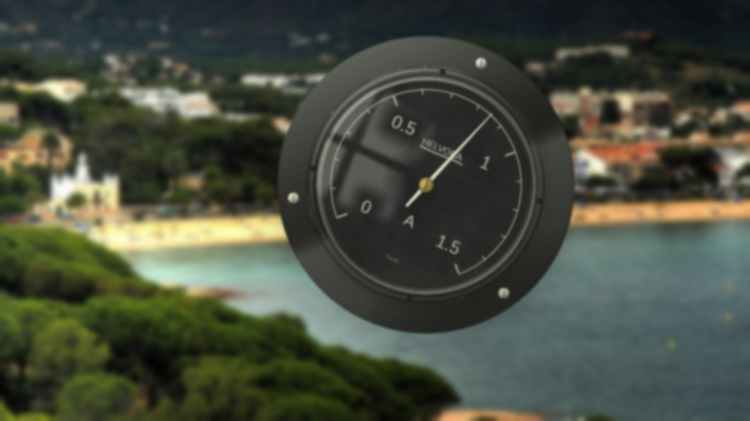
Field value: 0.85 A
